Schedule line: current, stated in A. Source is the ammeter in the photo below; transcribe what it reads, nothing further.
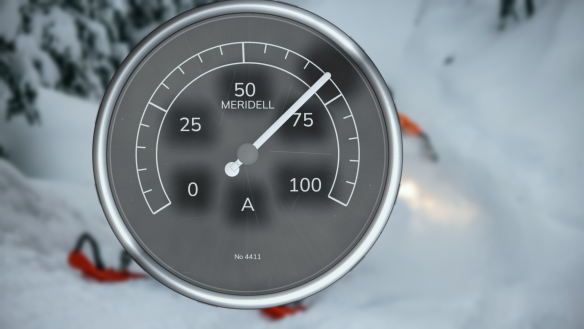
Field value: 70 A
